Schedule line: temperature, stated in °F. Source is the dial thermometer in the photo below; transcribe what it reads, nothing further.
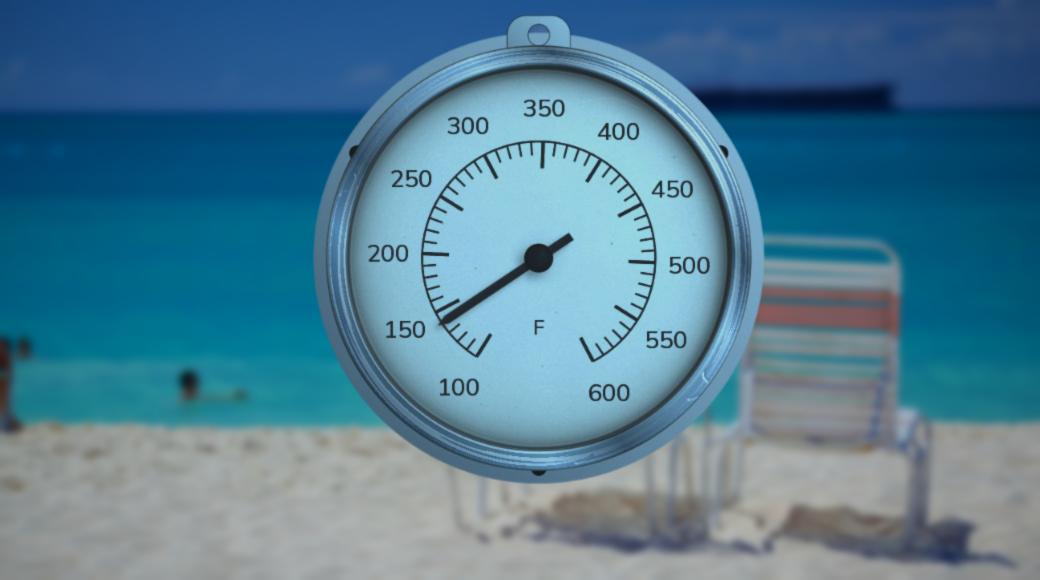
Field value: 140 °F
